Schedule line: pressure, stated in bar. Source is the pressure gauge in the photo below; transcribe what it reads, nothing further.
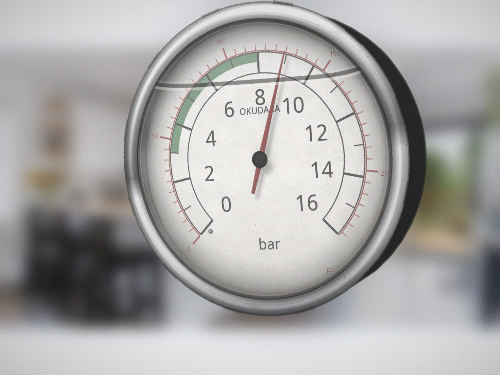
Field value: 9 bar
